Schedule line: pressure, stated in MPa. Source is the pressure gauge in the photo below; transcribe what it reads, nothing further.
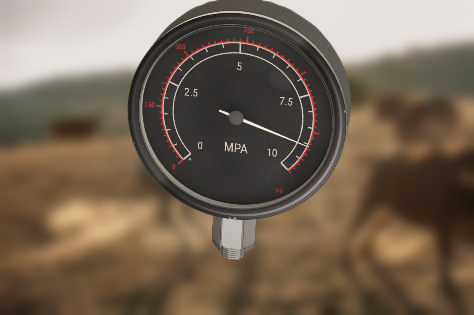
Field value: 9 MPa
